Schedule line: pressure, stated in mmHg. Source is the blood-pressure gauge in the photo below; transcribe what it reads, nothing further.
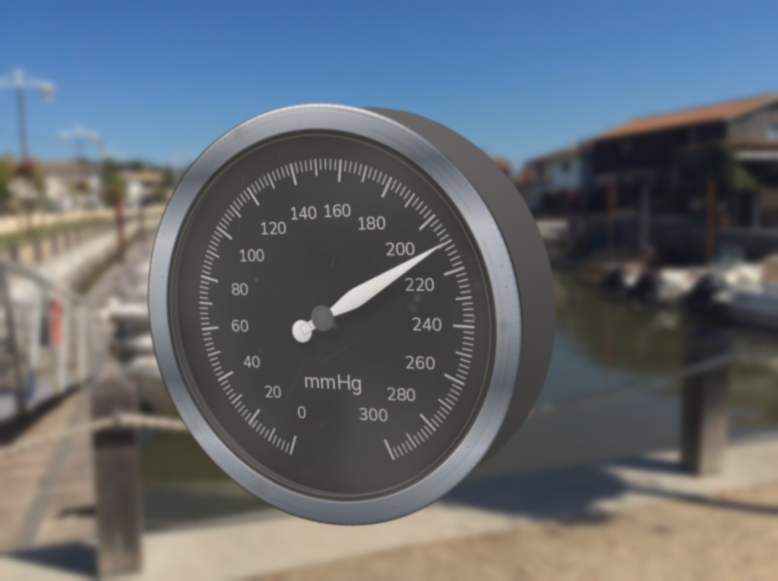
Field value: 210 mmHg
